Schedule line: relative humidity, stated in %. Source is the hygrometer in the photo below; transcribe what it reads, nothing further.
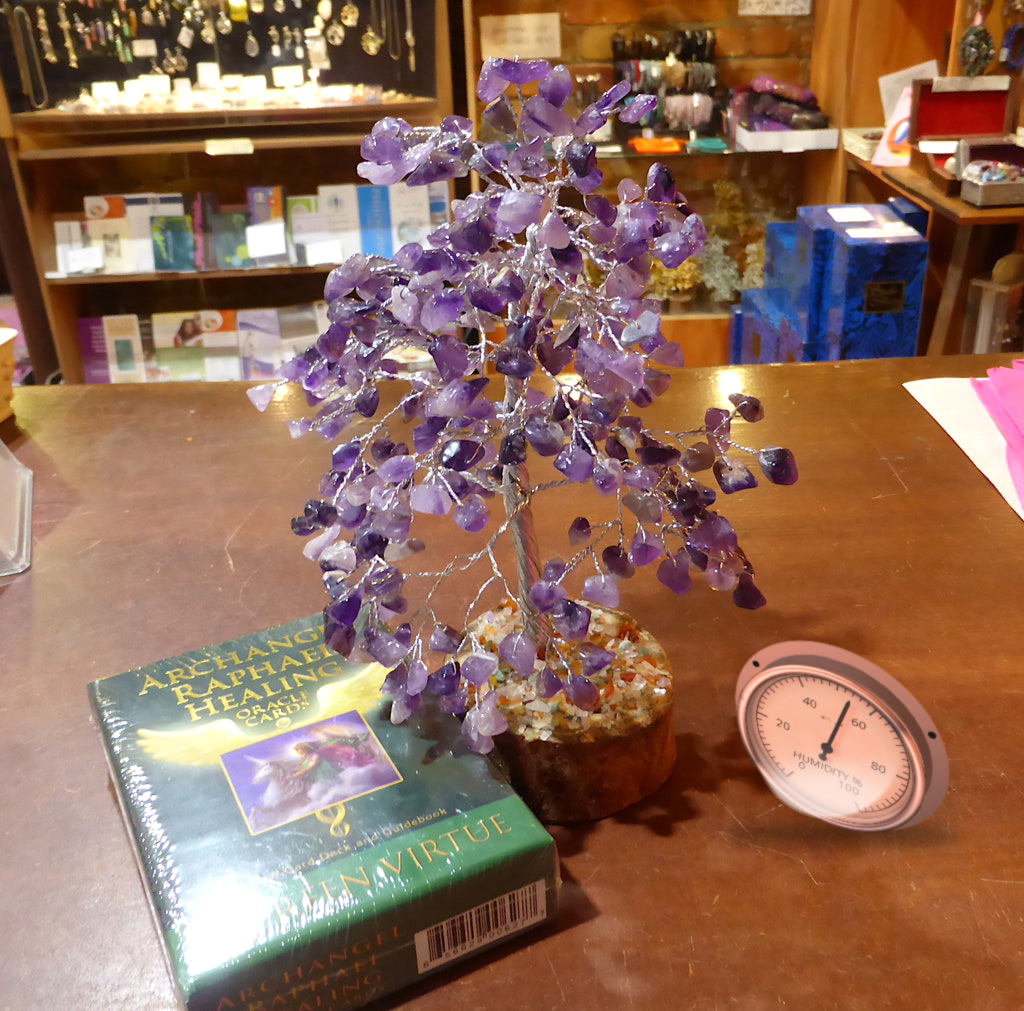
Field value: 54 %
